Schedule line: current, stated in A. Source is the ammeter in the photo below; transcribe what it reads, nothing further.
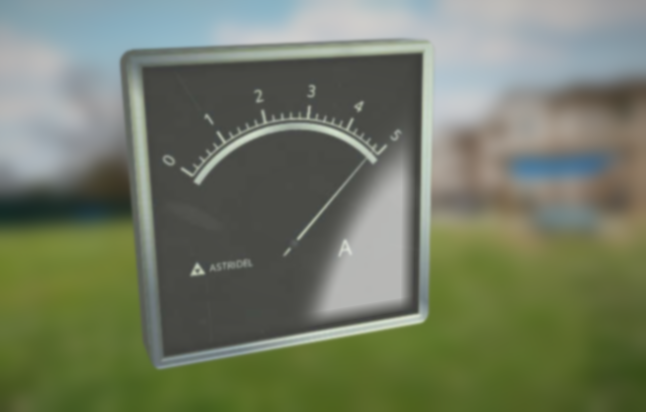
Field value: 4.8 A
